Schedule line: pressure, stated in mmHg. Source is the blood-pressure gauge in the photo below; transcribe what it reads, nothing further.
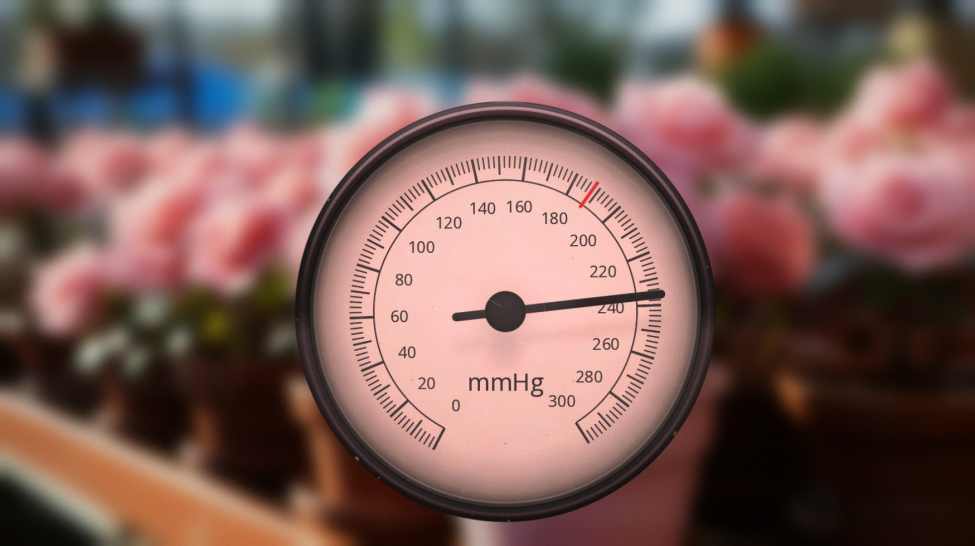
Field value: 236 mmHg
